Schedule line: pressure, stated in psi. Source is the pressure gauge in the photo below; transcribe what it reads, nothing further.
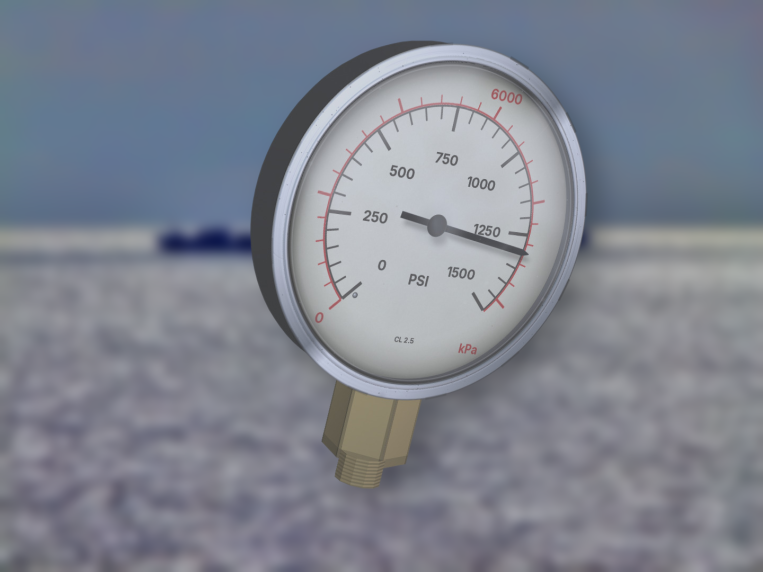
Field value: 1300 psi
